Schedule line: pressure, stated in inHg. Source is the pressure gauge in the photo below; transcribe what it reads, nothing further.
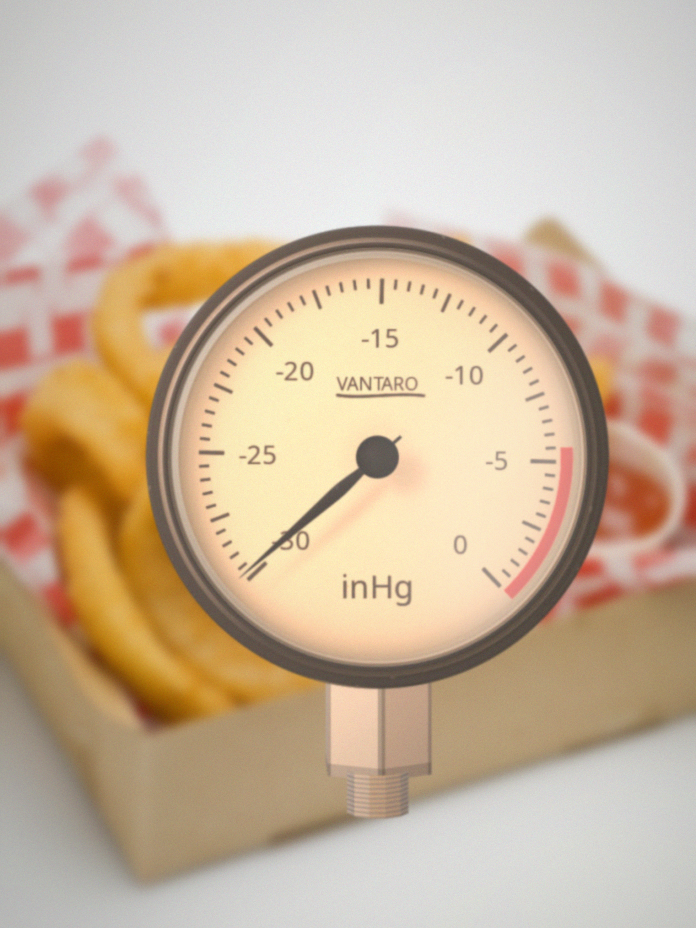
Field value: -29.75 inHg
